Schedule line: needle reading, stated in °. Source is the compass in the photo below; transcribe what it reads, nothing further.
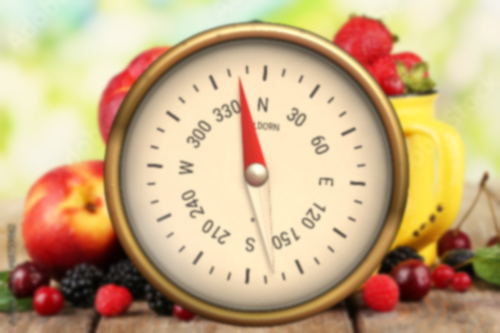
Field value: 345 °
